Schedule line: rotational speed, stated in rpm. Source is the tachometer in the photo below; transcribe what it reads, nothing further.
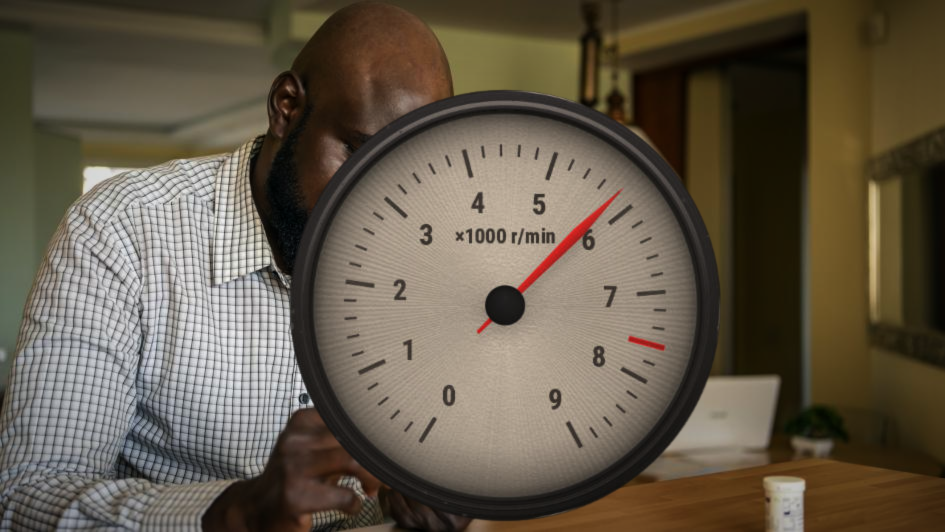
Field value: 5800 rpm
